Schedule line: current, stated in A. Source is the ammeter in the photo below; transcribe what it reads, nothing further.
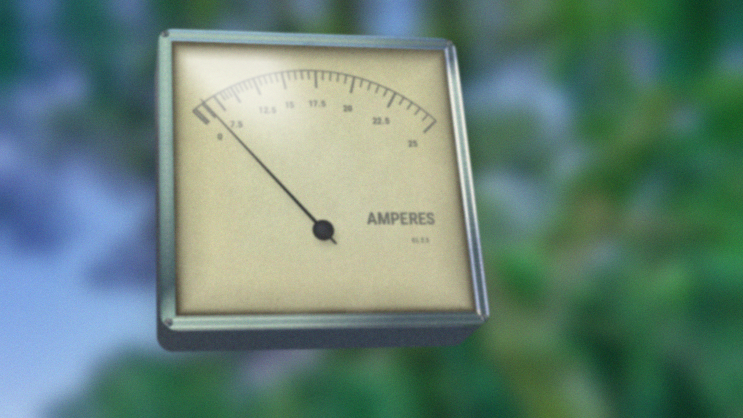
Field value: 5 A
